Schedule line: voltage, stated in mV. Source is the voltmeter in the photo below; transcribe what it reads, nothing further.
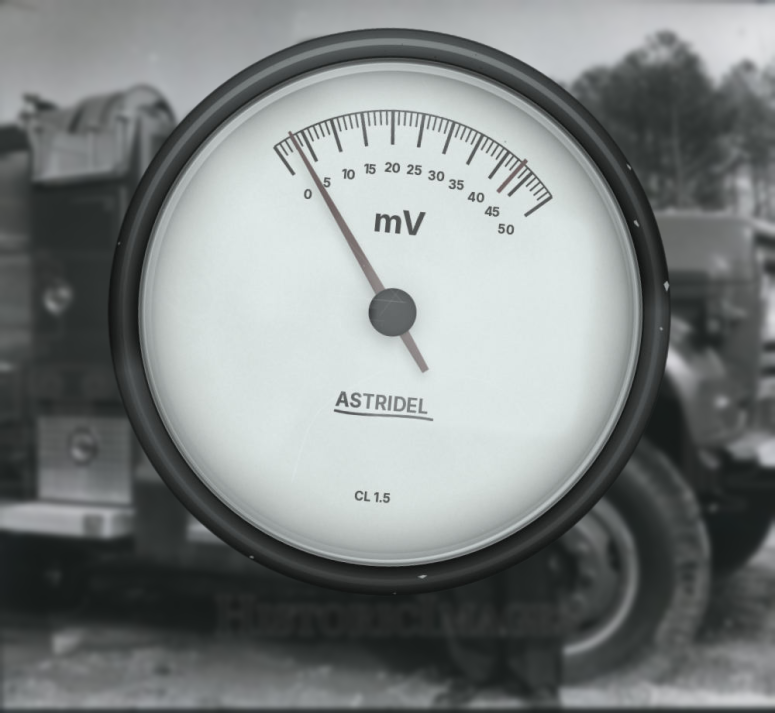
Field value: 3 mV
